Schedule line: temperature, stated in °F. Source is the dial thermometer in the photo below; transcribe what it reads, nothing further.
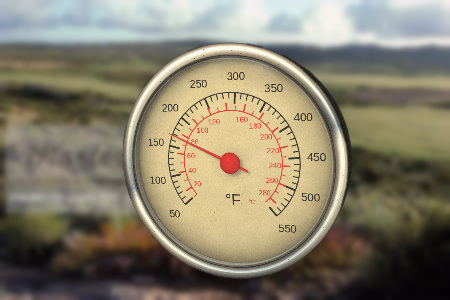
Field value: 170 °F
